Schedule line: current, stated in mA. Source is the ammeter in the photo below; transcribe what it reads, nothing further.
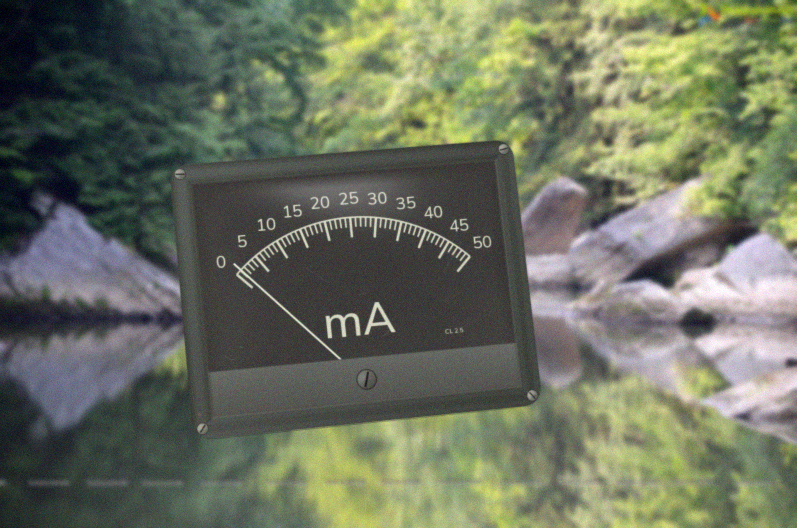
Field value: 1 mA
